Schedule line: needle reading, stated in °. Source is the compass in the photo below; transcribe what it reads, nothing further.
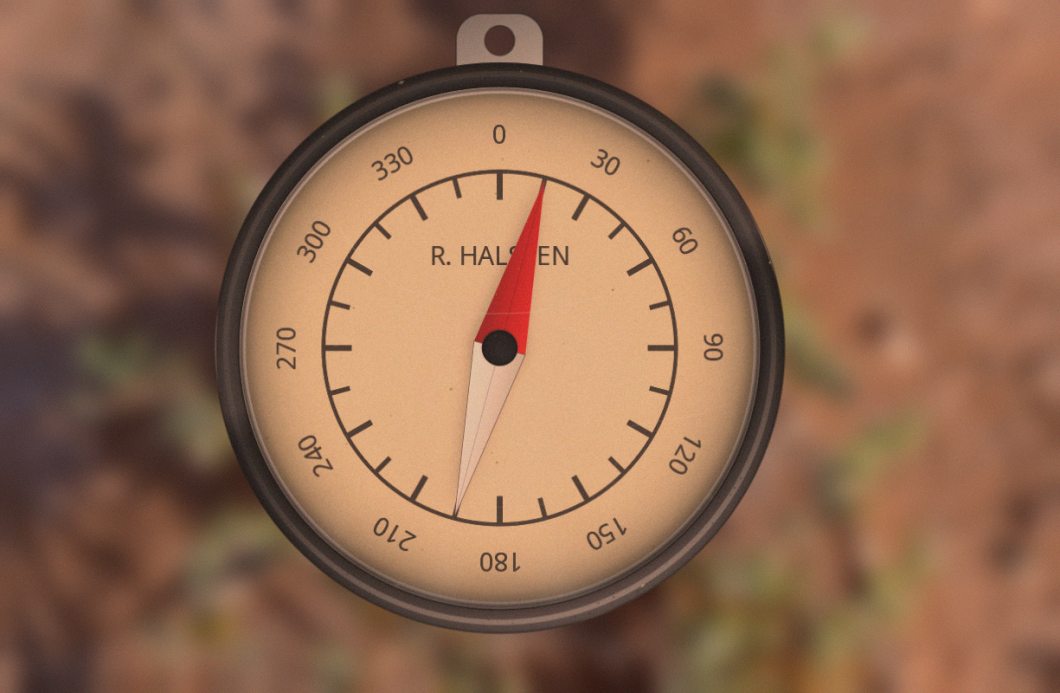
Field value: 15 °
